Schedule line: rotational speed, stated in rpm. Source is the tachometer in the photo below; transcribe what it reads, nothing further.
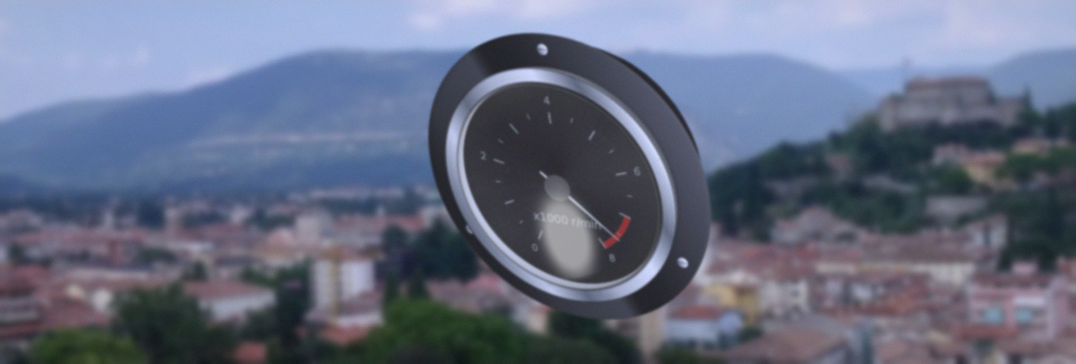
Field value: 7500 rpm
